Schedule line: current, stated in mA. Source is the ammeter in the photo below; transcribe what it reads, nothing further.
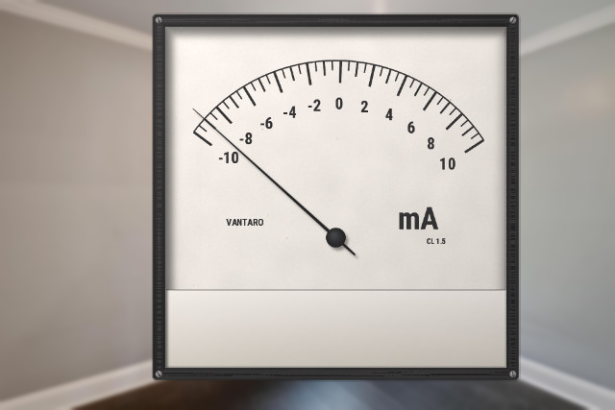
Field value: -9 mA
